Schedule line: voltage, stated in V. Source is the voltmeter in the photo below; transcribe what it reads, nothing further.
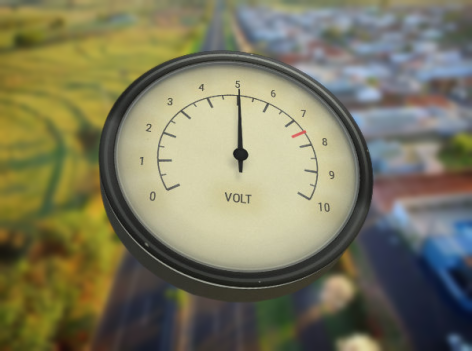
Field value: 5 V
